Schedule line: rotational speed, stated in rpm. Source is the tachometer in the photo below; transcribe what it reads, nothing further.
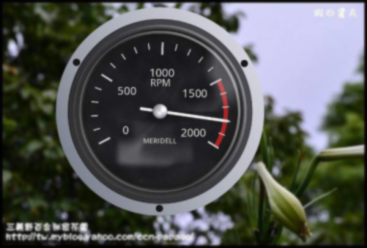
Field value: 1800 rpm
